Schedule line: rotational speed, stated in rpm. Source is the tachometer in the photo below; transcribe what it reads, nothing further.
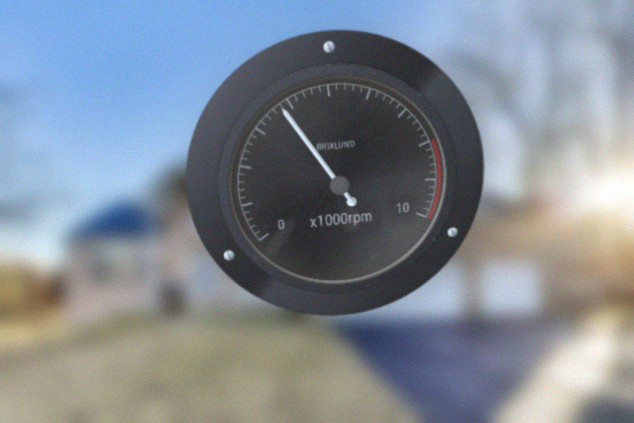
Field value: 3800 rpm
